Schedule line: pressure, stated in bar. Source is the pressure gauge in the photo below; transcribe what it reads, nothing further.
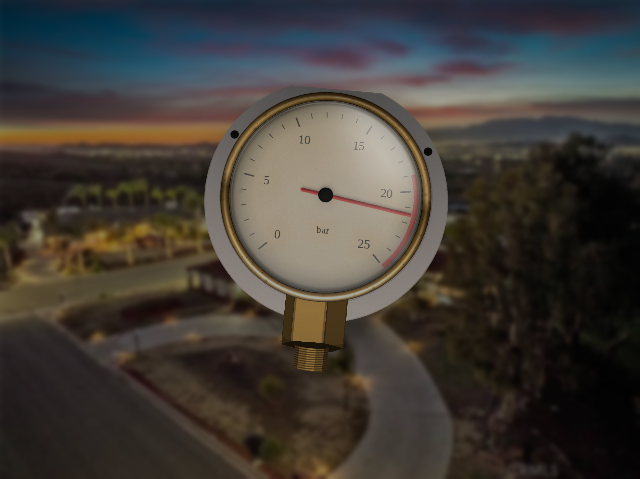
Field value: 21.5 bar
